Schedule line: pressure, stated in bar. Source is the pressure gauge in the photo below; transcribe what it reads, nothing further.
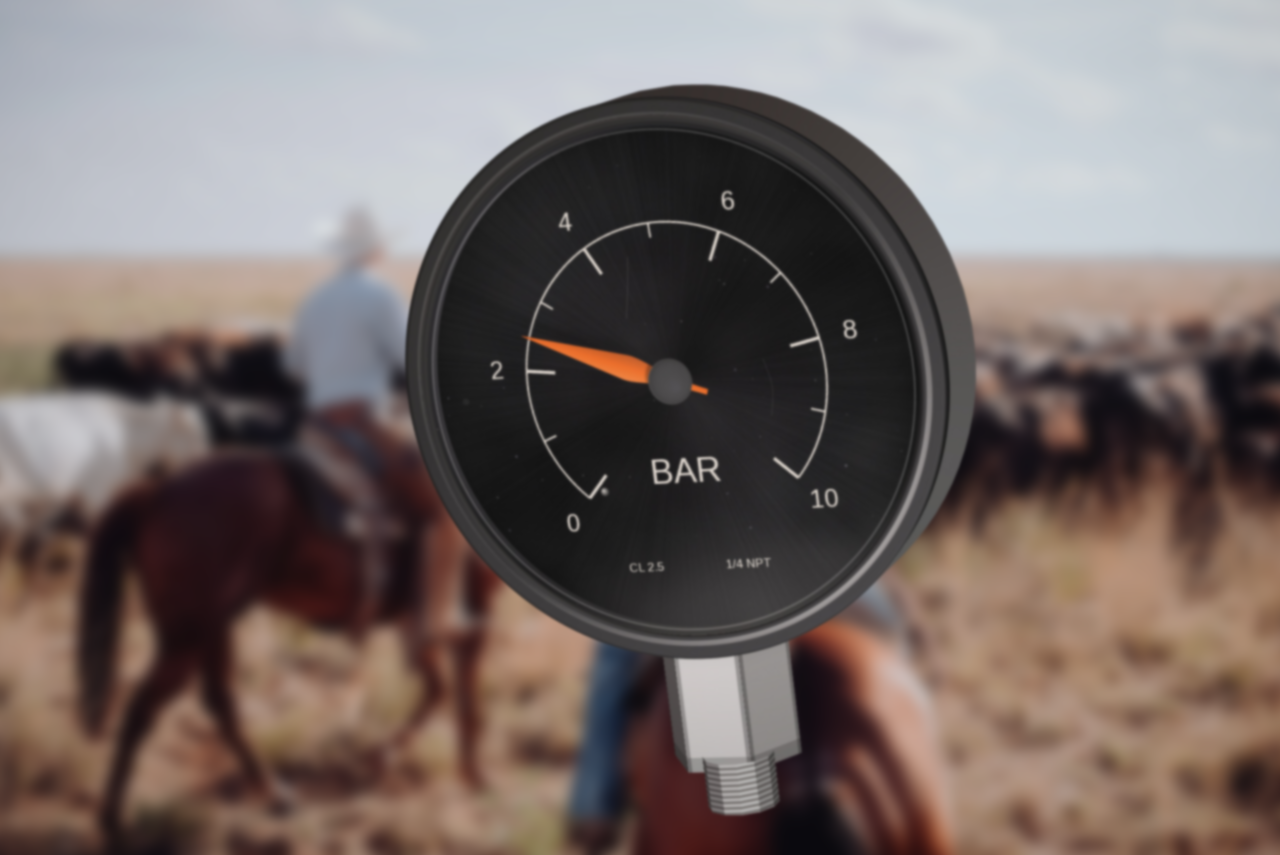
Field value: 2.5 bar
